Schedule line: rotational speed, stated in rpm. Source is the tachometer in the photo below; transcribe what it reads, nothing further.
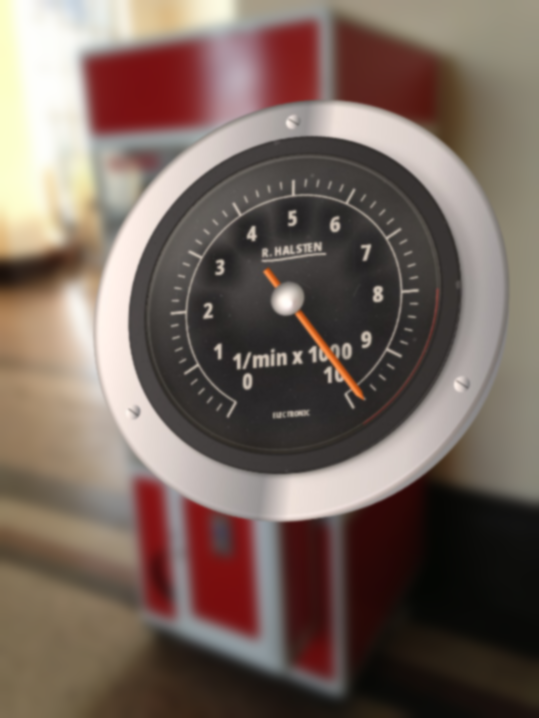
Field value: 9800 rpm
